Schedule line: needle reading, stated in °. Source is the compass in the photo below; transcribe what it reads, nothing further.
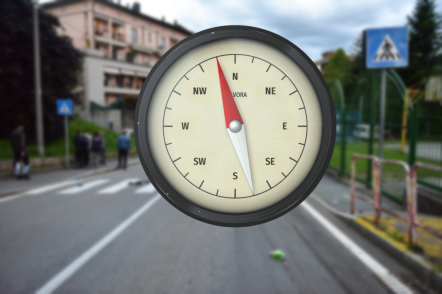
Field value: 345 °
